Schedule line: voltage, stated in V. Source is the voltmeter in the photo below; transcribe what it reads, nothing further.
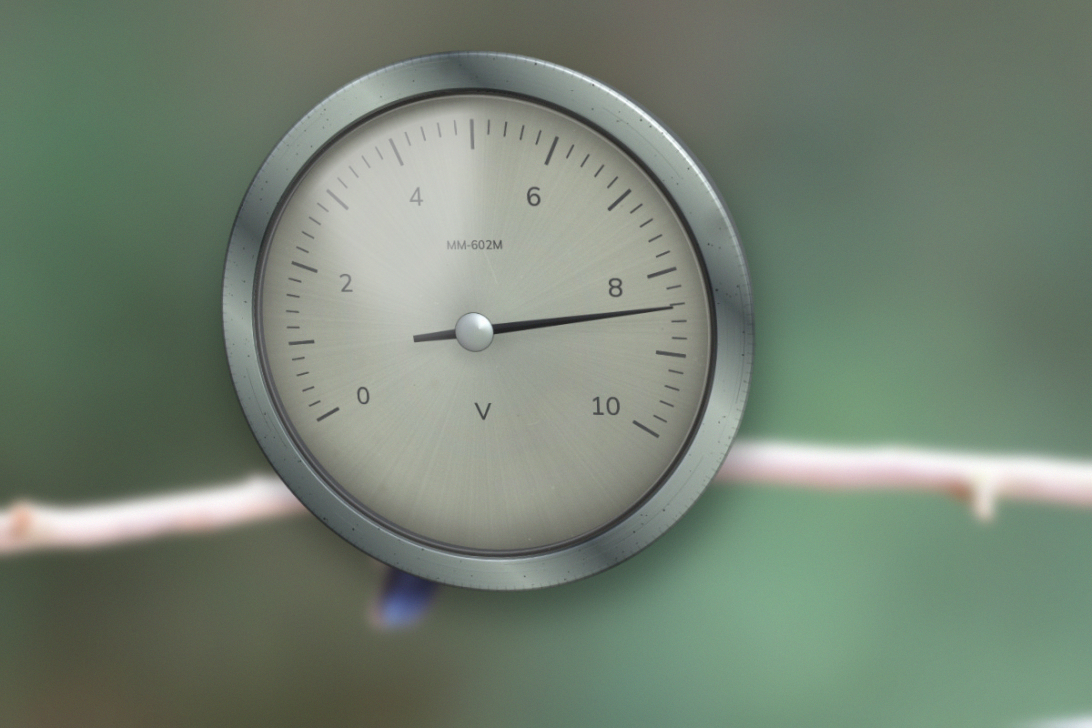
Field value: 8.4 V
